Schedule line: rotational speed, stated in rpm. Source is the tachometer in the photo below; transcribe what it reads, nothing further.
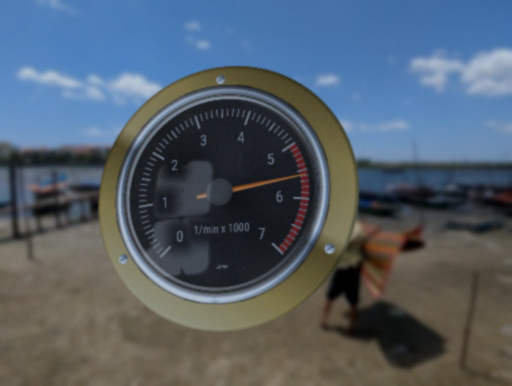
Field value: 5600 rpm
